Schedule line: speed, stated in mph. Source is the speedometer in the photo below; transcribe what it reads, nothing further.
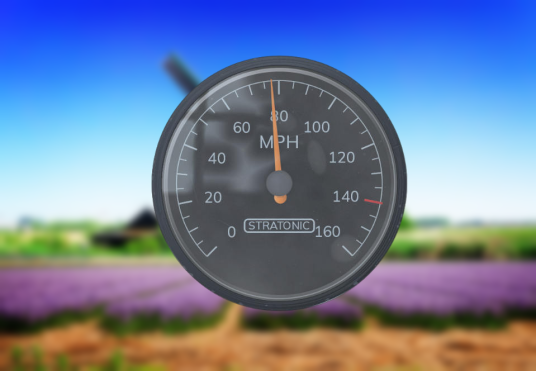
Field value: 77.5 mph
